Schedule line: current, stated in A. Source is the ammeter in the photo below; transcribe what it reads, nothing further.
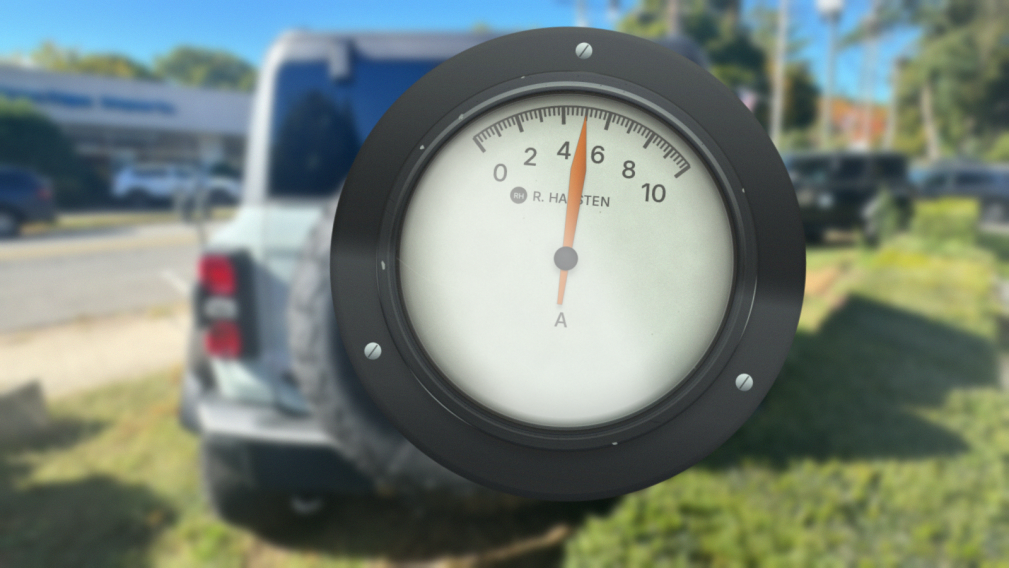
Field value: 5 A
